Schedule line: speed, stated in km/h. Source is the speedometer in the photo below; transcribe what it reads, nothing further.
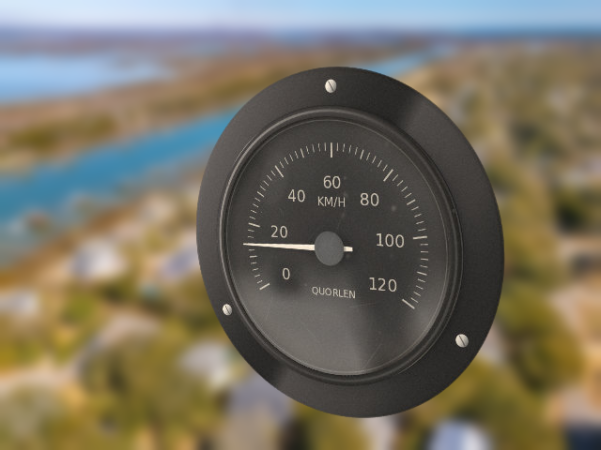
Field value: 14 km/h
